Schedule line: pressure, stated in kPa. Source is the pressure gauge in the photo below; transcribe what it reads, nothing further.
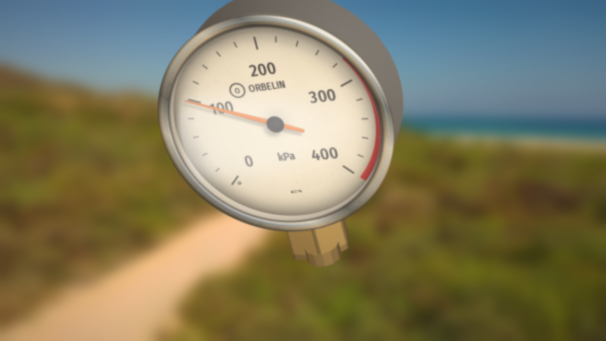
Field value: 100 kPa
